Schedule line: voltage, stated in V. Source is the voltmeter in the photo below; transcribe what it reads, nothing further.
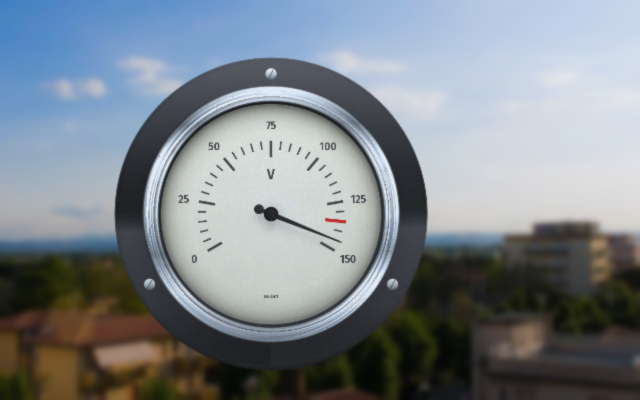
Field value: 145 V
